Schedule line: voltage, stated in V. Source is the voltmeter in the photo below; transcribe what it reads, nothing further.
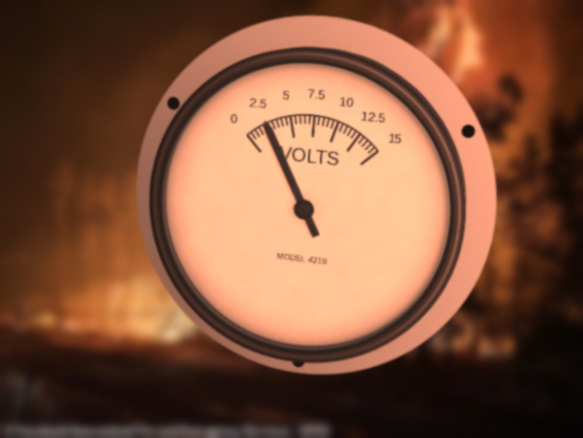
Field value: 2.5 V
